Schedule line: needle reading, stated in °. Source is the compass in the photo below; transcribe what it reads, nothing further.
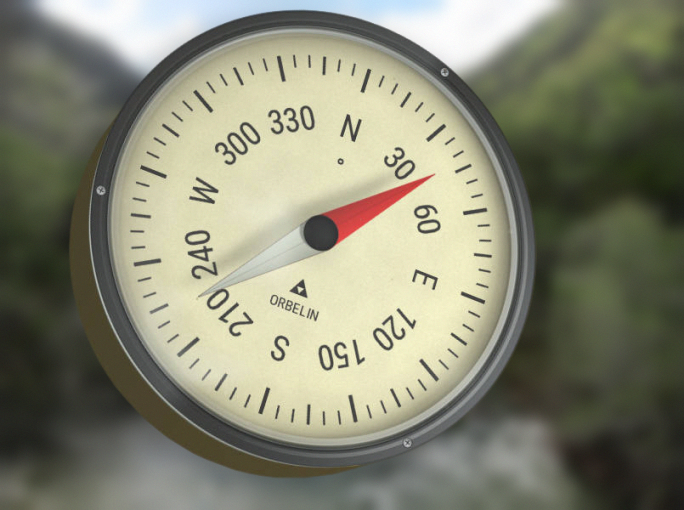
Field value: 42.5 °
